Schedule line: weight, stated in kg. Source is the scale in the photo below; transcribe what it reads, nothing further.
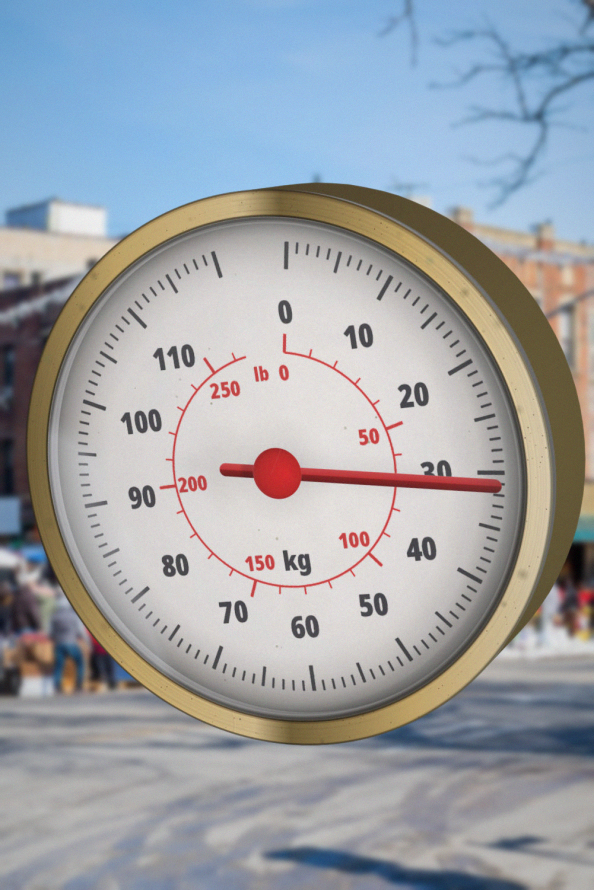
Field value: 31 kg
